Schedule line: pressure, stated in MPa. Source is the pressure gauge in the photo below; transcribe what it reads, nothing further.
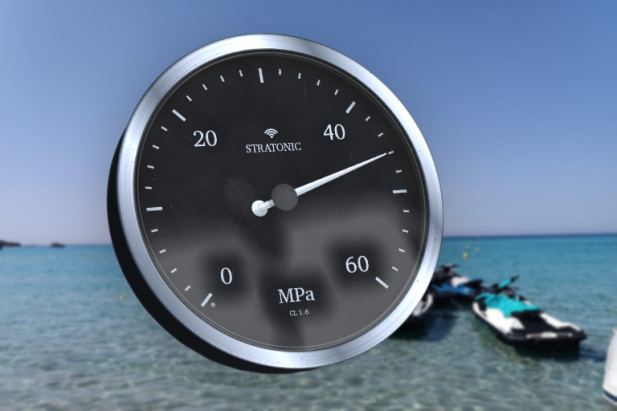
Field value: 46 MPa
